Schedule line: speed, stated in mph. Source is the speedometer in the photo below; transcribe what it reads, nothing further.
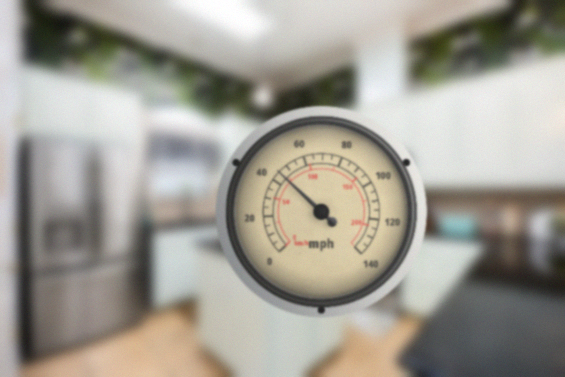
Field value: 45 mph
